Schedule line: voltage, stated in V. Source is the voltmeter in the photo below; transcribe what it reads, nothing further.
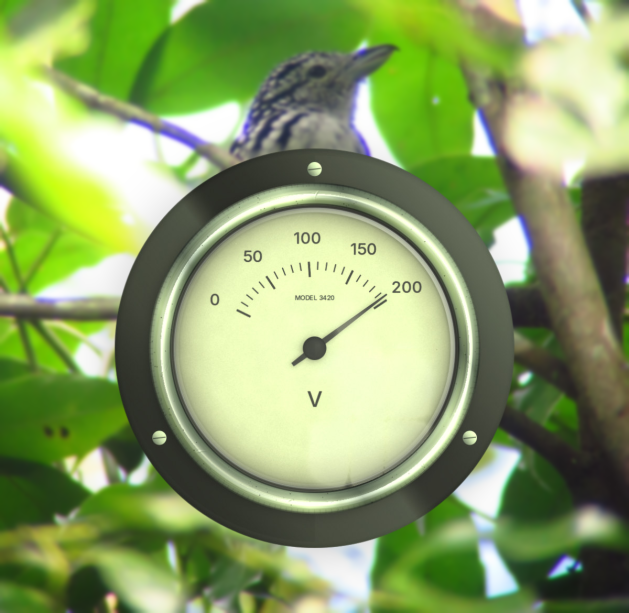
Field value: 195 V
